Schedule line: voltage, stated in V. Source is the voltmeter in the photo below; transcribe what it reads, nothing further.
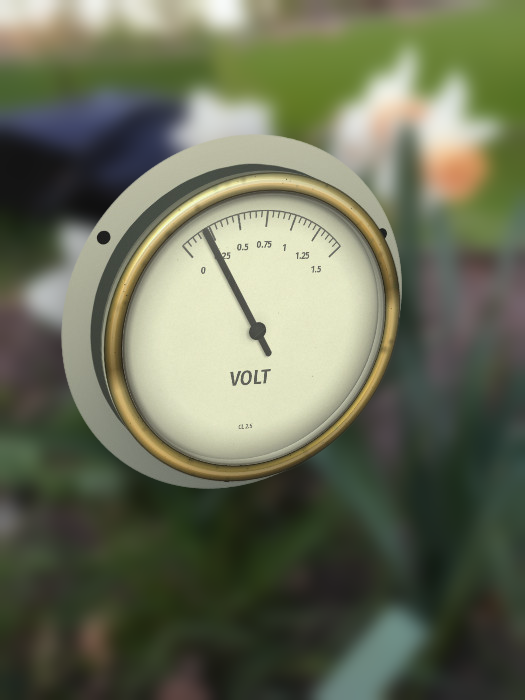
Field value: 0.2 V
